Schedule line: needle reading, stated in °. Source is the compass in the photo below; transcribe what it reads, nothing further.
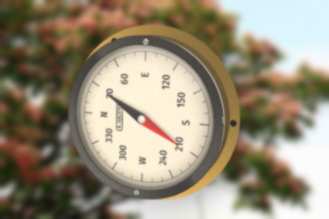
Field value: 210 °
